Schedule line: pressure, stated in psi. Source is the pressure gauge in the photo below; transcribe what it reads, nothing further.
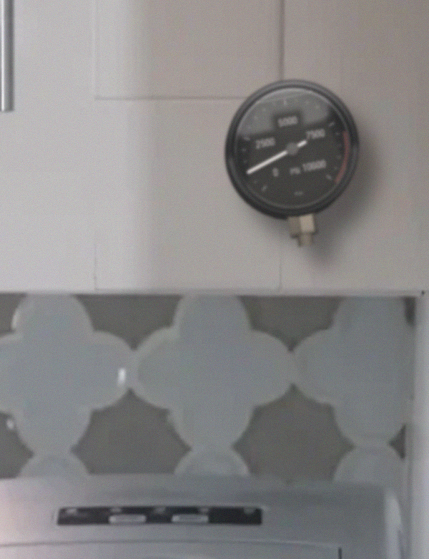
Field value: 1000 psi
